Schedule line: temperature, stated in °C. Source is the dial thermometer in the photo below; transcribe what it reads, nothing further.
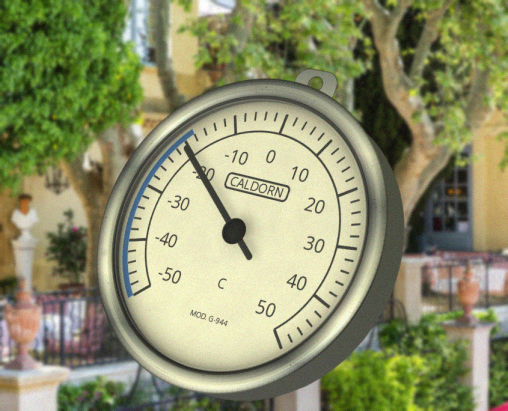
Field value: -20 °C
